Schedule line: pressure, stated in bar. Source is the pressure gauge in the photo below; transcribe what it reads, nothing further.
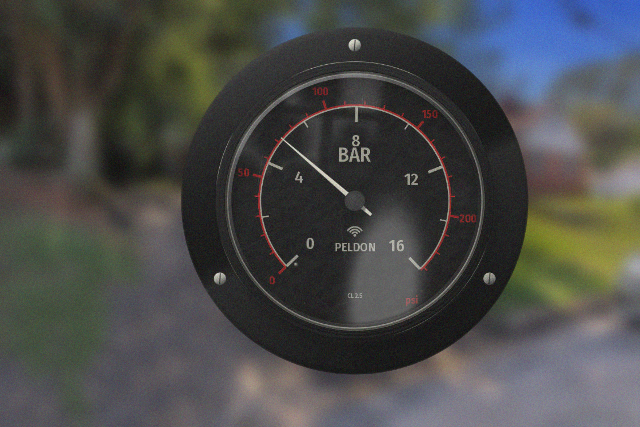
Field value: 5 bar
